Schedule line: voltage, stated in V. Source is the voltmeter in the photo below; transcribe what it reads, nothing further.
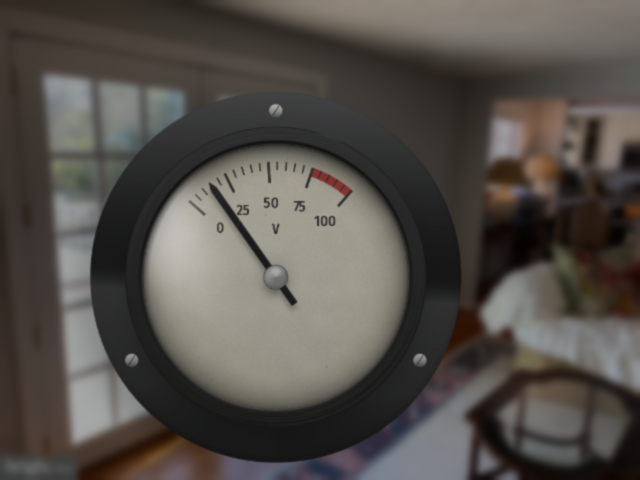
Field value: 15 V
